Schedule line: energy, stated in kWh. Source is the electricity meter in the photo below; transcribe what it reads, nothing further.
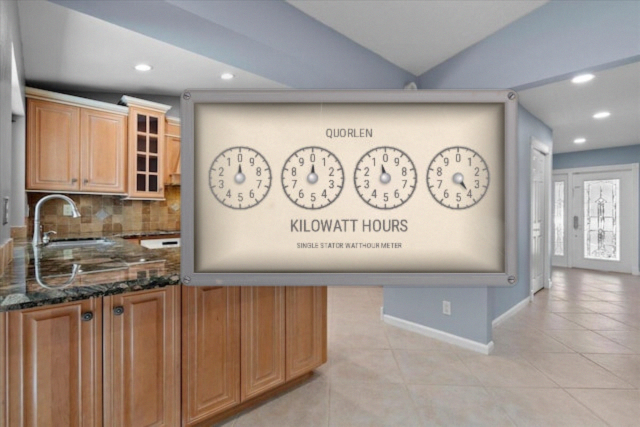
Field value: 4 kWh
